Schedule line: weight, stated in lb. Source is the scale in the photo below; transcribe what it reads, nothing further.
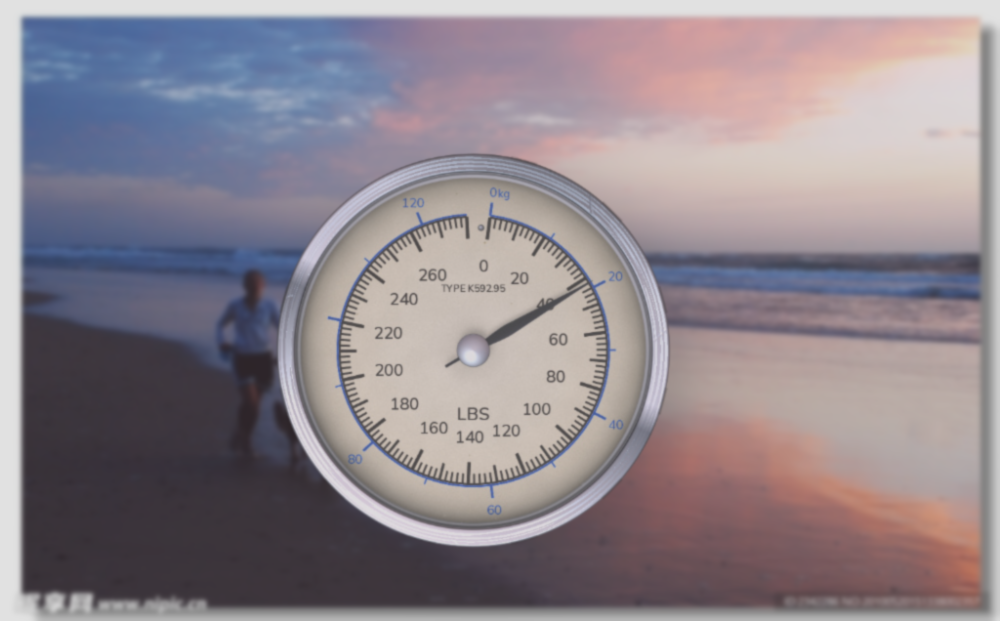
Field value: 42 lb
